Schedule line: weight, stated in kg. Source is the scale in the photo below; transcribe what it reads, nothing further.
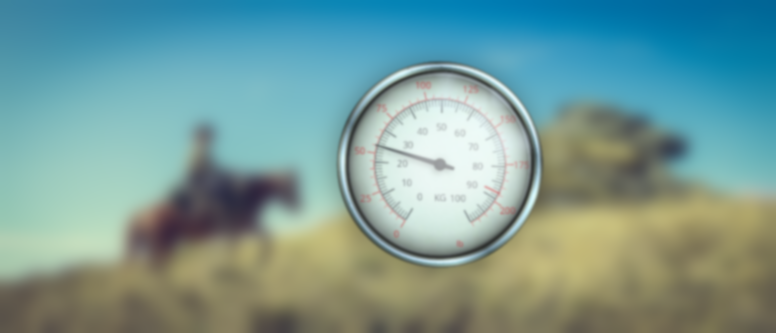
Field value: 25 kg
